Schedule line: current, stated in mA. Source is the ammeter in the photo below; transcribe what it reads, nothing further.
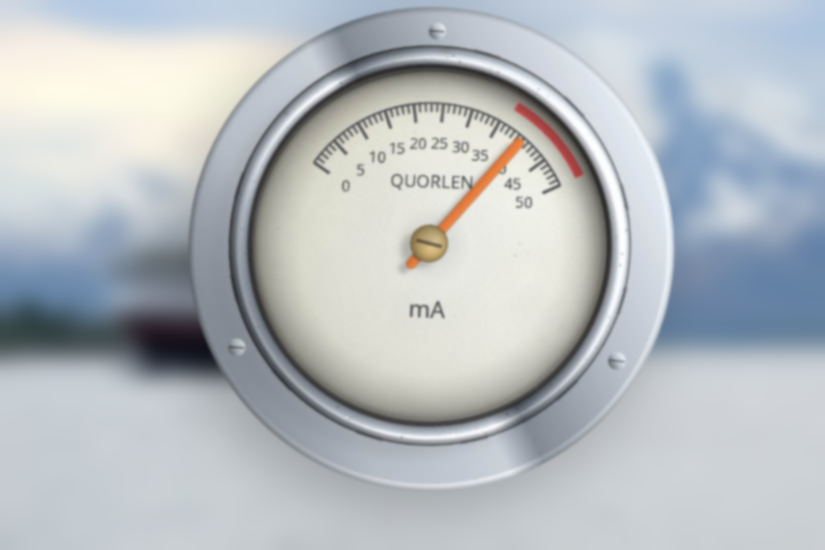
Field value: 40 mA
